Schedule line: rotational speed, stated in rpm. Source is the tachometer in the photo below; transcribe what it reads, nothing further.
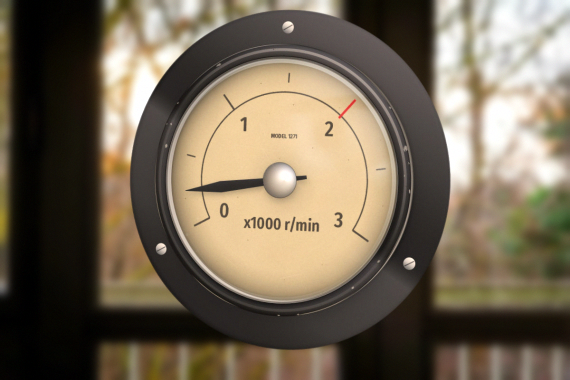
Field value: 250 rpm
